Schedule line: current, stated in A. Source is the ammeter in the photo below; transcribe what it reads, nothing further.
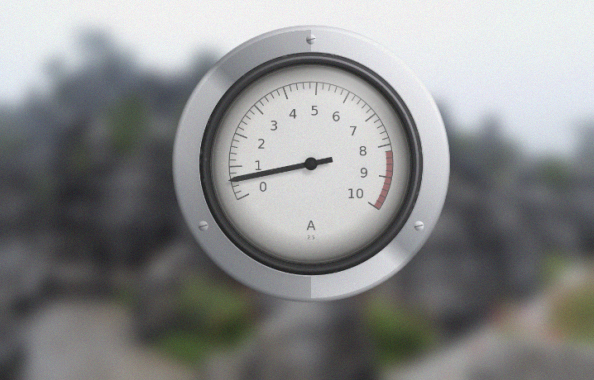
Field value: 0.6 A
